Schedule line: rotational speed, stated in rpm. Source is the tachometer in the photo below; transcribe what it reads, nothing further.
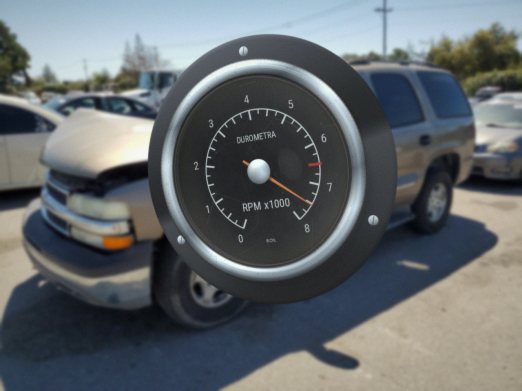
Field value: 7500 rpm
